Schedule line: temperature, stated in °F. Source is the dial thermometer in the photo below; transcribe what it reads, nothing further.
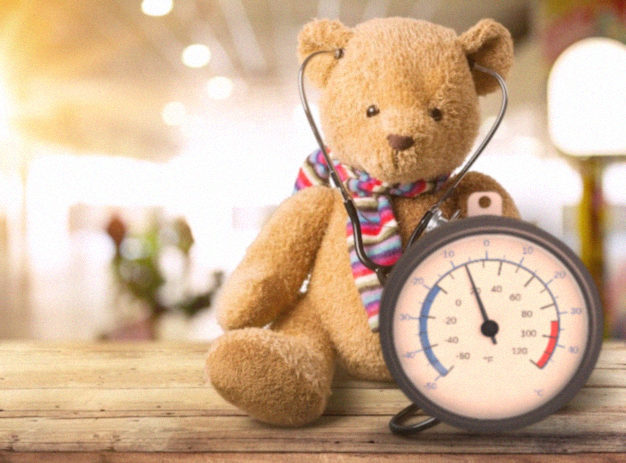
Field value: 20 °F
